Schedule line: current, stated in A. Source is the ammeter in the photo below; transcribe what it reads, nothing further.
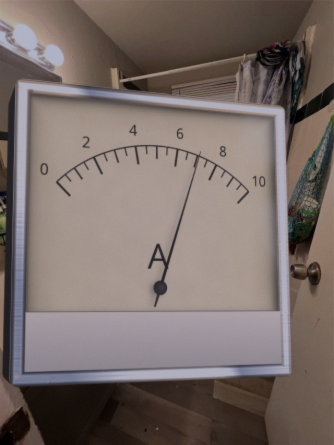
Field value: 7 A
